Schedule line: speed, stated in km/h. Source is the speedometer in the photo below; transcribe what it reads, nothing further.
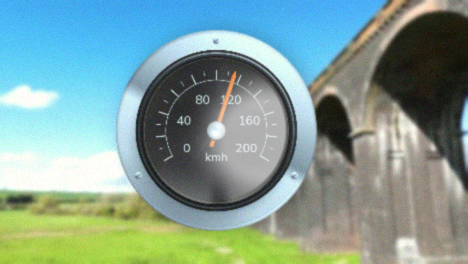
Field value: 115 km/h
